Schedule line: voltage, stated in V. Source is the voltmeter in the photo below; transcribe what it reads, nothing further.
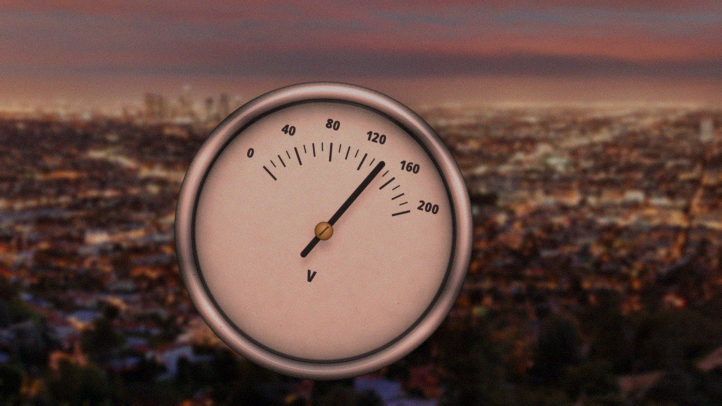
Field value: 140 V
